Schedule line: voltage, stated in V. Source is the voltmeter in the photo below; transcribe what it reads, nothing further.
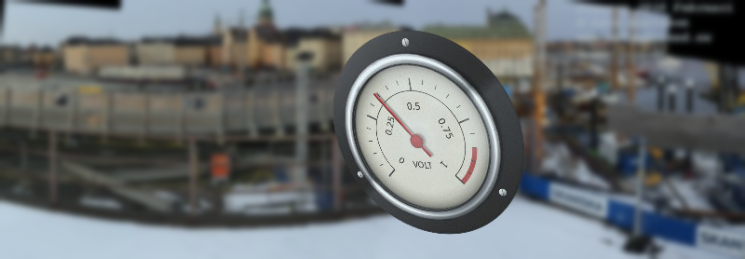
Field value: 0.35 V
